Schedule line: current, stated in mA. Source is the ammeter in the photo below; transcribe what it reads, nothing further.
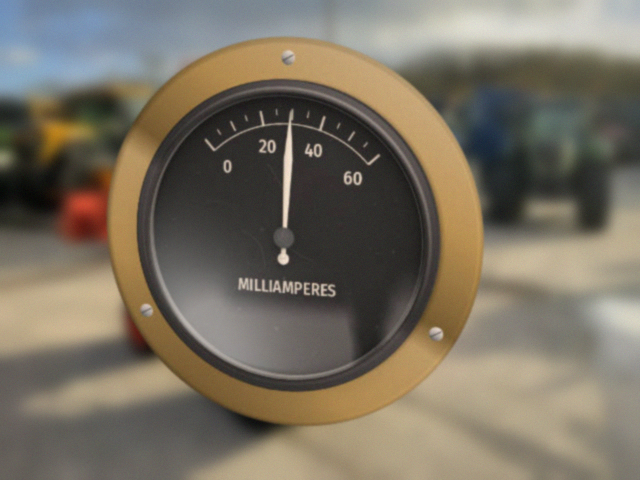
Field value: 30 mA
